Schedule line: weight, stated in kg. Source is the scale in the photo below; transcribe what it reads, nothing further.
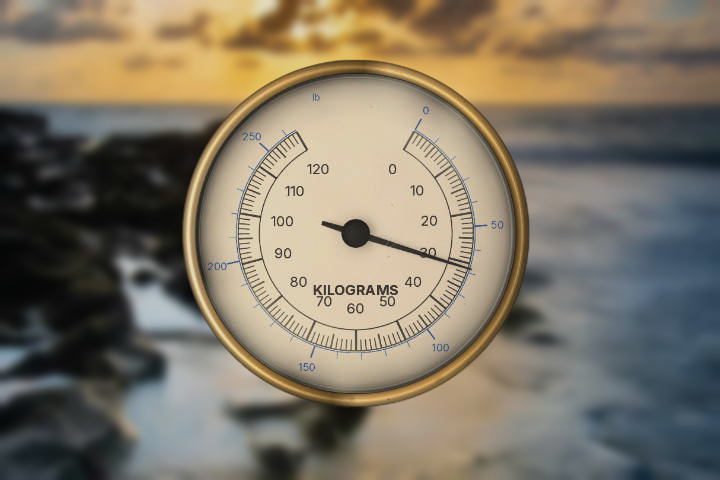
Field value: 31 kg
